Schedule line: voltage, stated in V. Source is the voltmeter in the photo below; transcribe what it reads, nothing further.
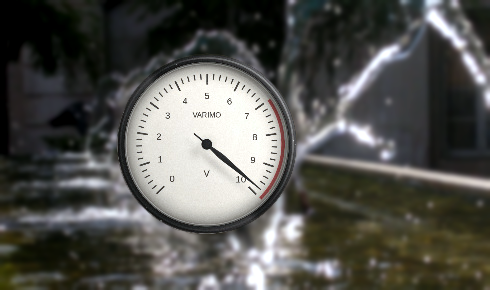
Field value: 9.8 V
